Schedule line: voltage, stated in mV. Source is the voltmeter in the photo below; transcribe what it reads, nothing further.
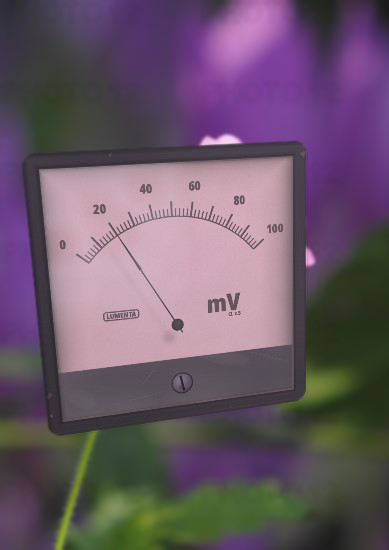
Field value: 20 mV
